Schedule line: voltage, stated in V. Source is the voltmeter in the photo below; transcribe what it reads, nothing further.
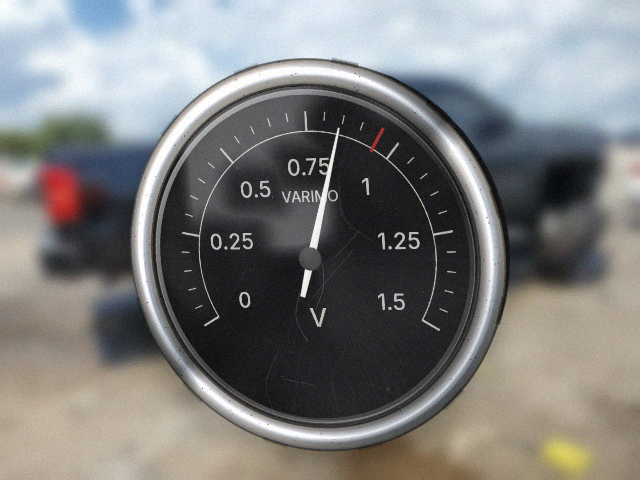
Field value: 0.85 V
